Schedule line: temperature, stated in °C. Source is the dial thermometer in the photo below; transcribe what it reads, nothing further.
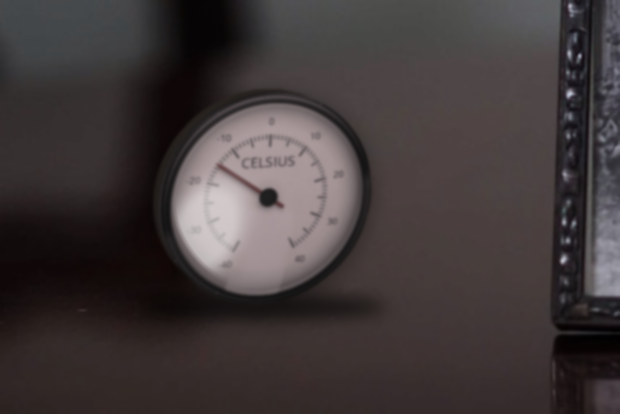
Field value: -15 °C
